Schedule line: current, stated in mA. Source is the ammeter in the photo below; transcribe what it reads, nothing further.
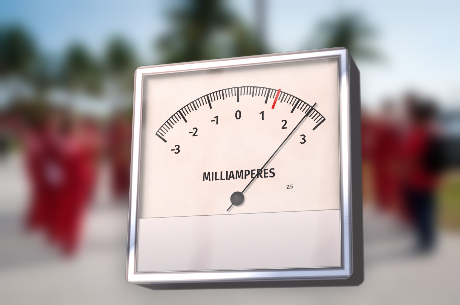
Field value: 2.5 mA
